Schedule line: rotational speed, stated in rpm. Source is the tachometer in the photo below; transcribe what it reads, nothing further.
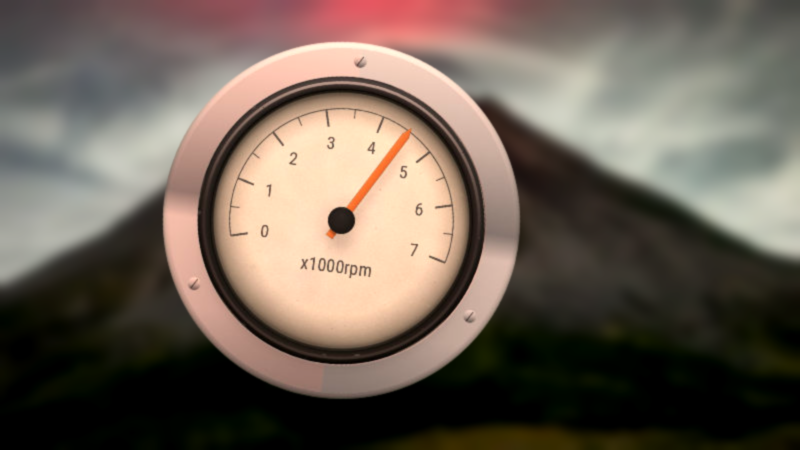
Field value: 4500 rpm
